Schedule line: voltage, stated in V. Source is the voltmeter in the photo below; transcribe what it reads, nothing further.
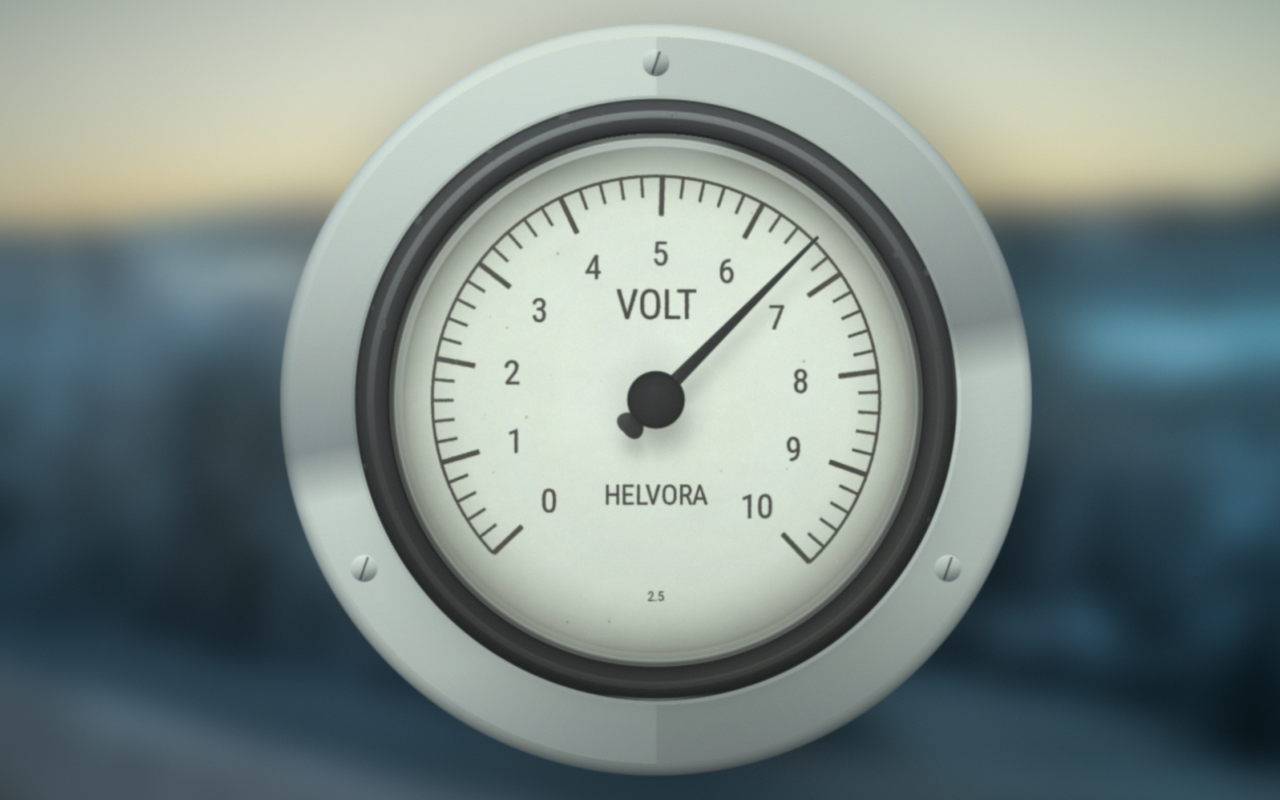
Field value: 6.6 V
